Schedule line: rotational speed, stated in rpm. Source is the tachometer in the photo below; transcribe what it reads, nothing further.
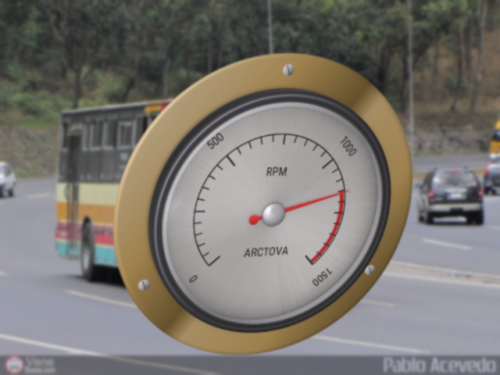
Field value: 1150 rpm
